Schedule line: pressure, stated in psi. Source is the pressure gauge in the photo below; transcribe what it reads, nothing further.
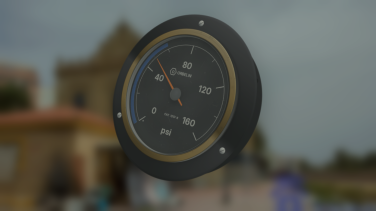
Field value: 50 psi
